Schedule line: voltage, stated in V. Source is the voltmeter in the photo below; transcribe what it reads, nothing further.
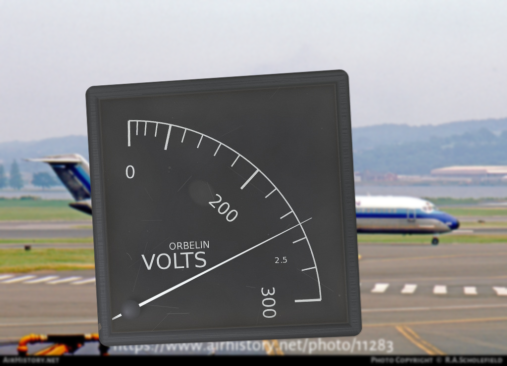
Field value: 250 V
